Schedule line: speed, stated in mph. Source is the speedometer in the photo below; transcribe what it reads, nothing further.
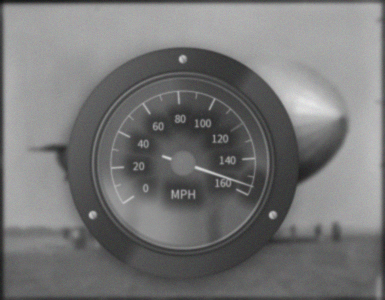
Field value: 155 mph
